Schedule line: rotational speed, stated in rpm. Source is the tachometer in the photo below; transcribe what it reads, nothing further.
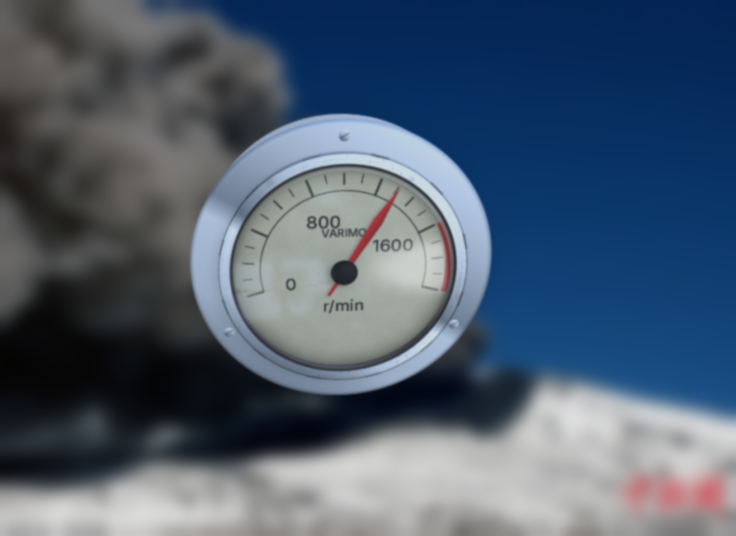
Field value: 1300 rpm
